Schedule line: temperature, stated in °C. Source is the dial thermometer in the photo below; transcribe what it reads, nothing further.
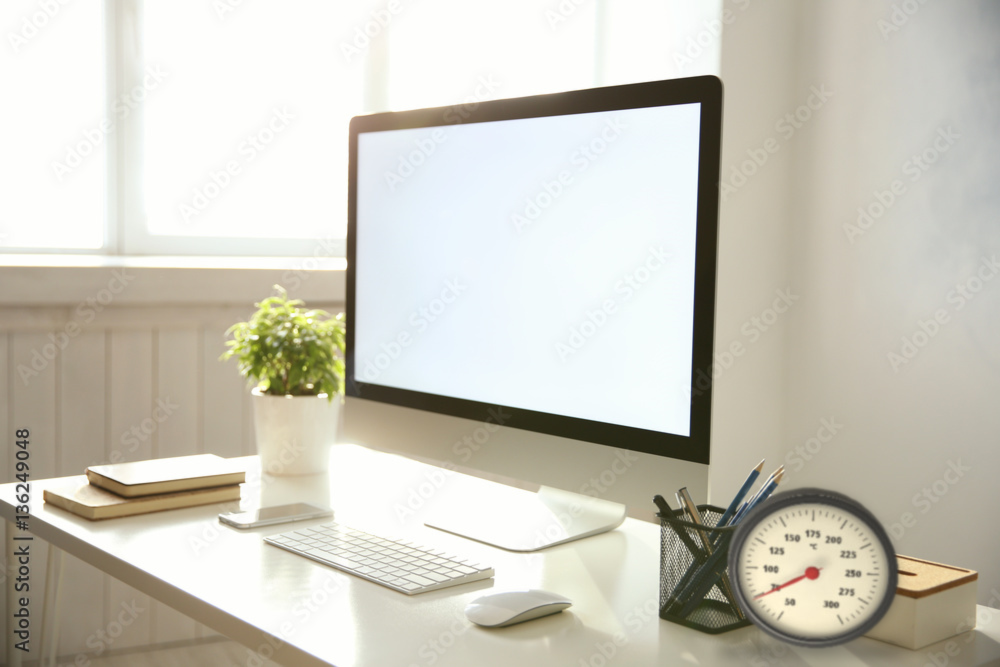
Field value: 75 °C
